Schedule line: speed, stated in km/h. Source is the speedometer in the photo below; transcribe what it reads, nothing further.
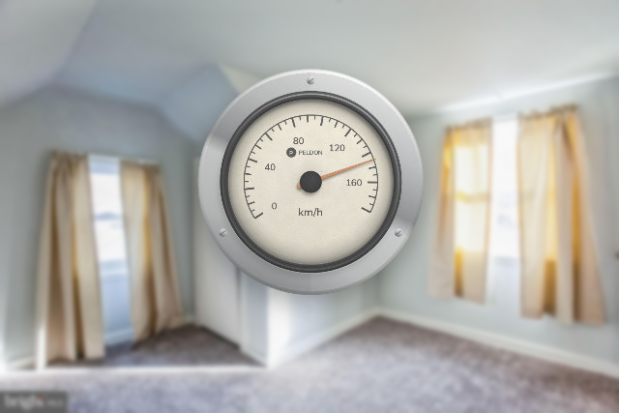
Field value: 145 km/h
